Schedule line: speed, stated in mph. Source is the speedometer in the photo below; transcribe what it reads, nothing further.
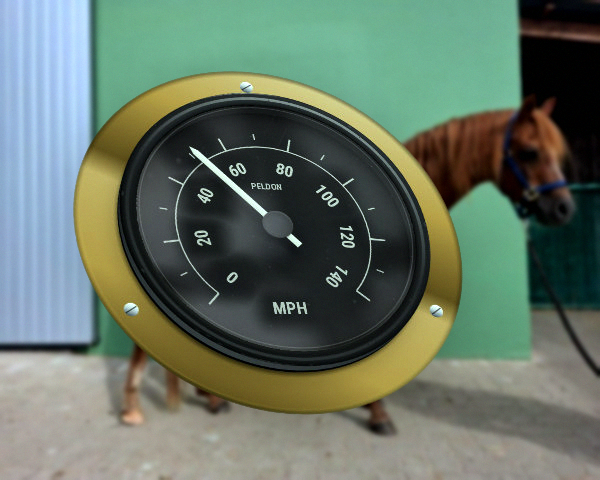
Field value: 50 mph
